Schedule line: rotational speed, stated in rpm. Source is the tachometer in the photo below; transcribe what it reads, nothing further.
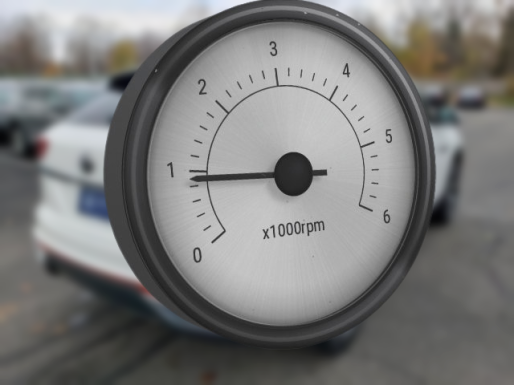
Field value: 900 rpm
